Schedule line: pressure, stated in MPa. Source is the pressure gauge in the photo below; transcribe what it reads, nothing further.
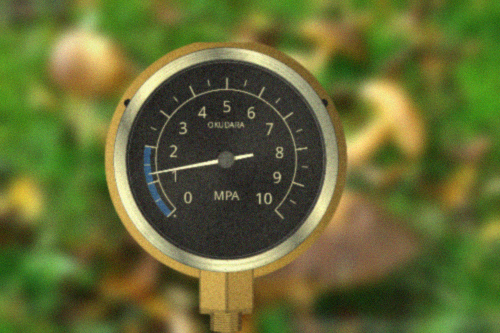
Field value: 1.25 MPa
